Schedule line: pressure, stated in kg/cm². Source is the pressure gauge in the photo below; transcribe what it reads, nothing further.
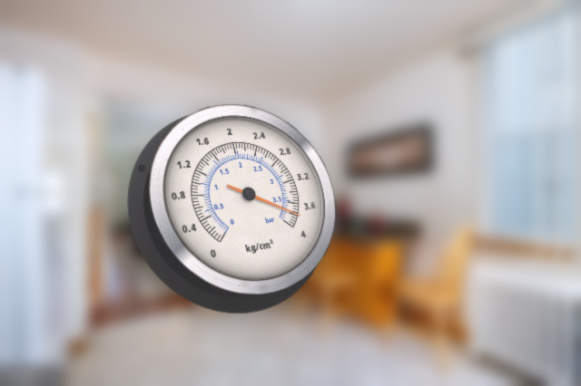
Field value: 3.8 kg/cm²
